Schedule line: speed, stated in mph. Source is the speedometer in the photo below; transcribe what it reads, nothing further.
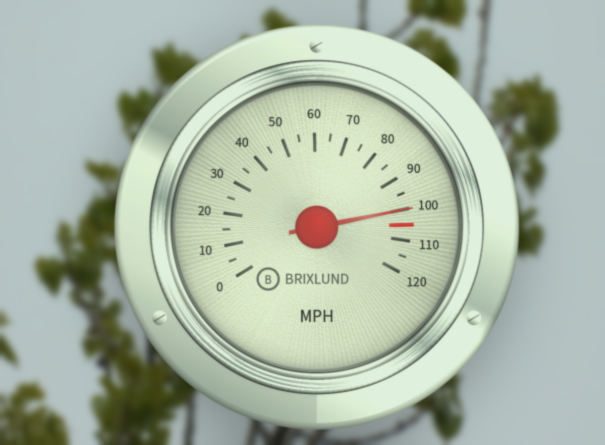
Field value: 100 mph
